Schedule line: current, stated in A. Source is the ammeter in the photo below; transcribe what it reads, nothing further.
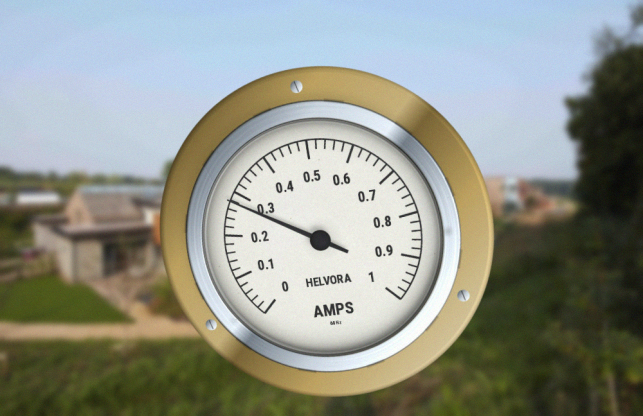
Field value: 0.28 A
